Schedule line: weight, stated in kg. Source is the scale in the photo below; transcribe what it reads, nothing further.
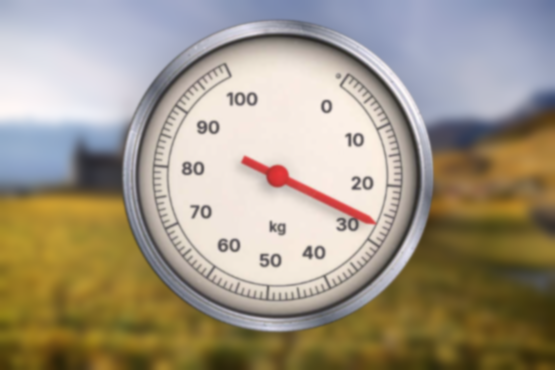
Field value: 27 kg
